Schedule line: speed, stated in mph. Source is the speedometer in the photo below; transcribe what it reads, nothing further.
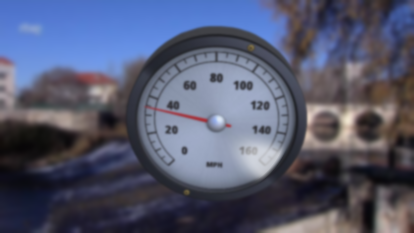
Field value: 35 mph
